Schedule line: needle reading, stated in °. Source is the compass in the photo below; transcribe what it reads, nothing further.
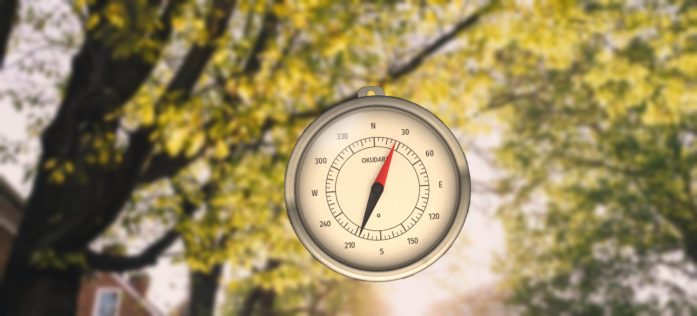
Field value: 25 °
